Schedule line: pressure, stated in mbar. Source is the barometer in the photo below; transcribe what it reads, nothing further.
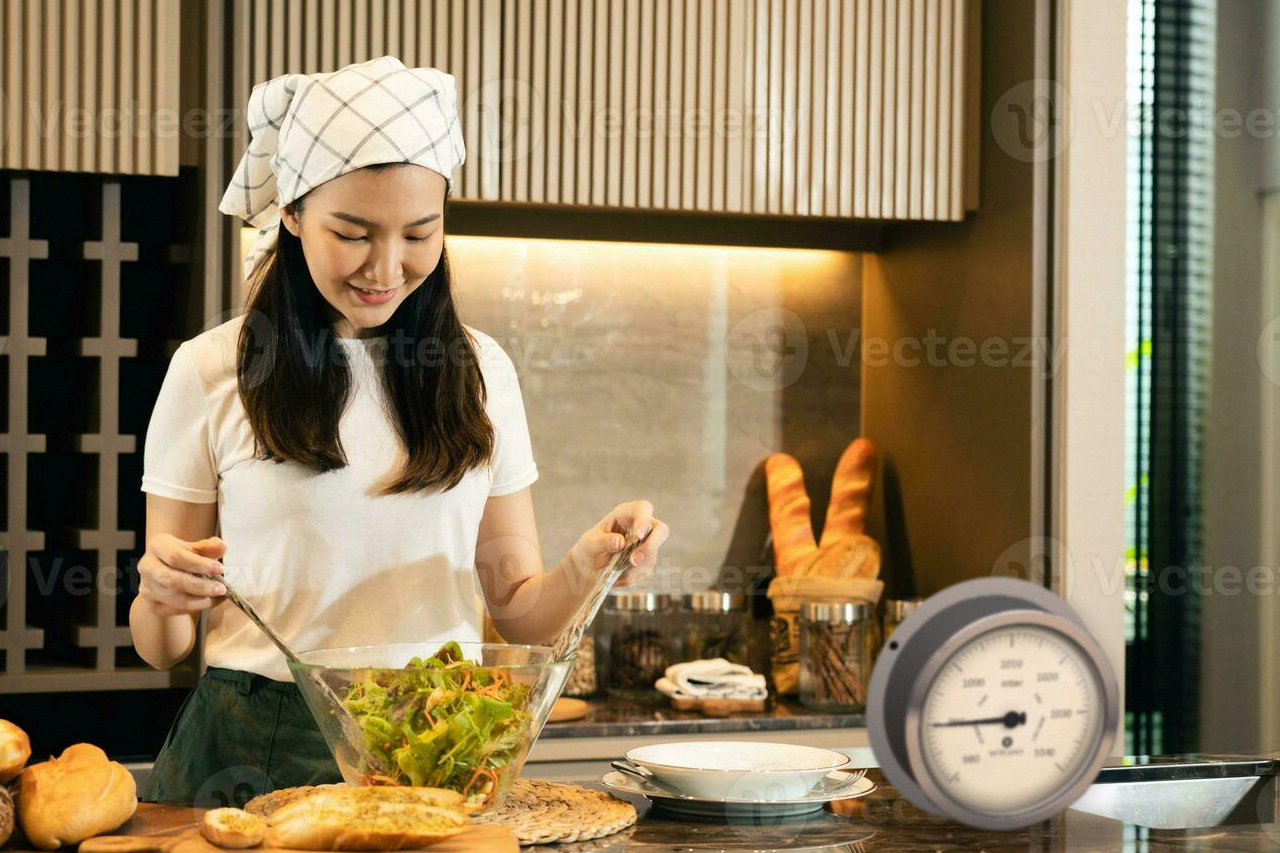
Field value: 990 mbar
